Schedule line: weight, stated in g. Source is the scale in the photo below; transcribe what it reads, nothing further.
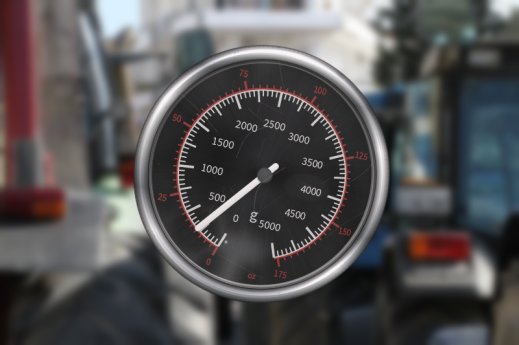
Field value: 300 g
